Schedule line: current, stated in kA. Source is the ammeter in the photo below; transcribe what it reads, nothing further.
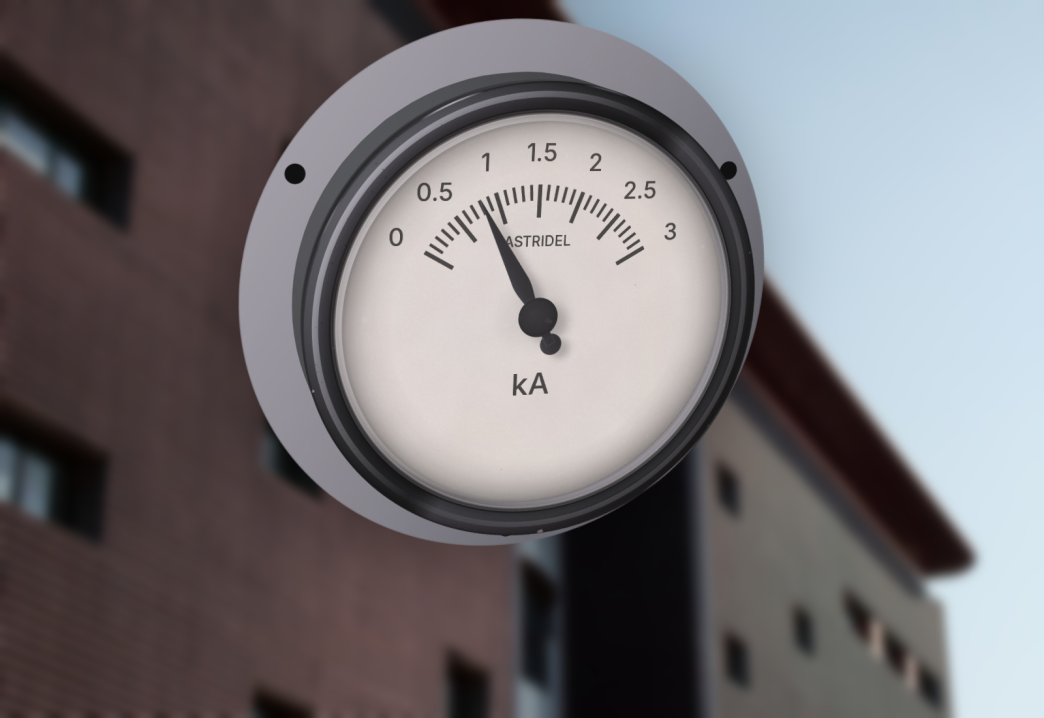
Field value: 0.8 kA
